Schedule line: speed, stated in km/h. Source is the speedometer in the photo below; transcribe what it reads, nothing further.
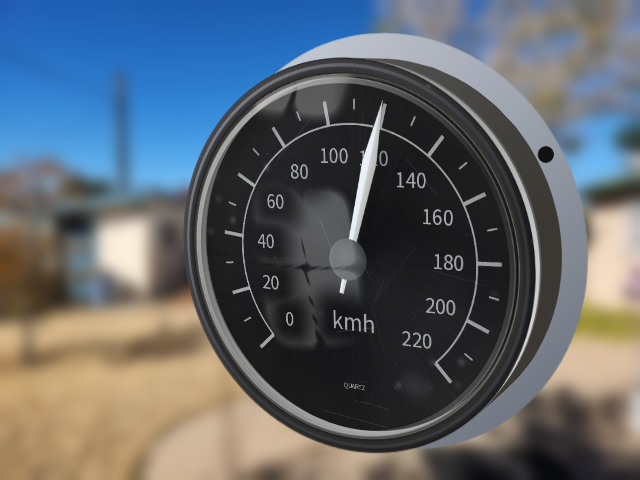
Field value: 120 km/h
